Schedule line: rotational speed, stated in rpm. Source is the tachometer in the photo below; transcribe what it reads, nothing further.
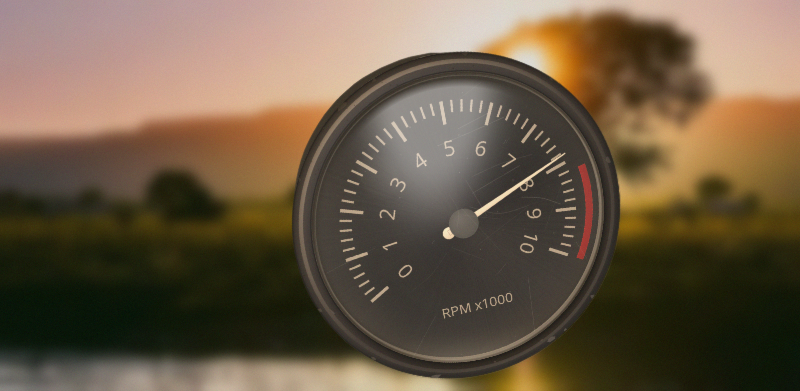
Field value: 7800 rpm
